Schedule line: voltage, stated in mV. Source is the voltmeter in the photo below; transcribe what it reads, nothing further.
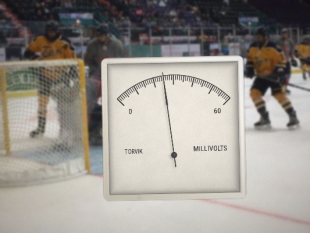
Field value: 25 mV
